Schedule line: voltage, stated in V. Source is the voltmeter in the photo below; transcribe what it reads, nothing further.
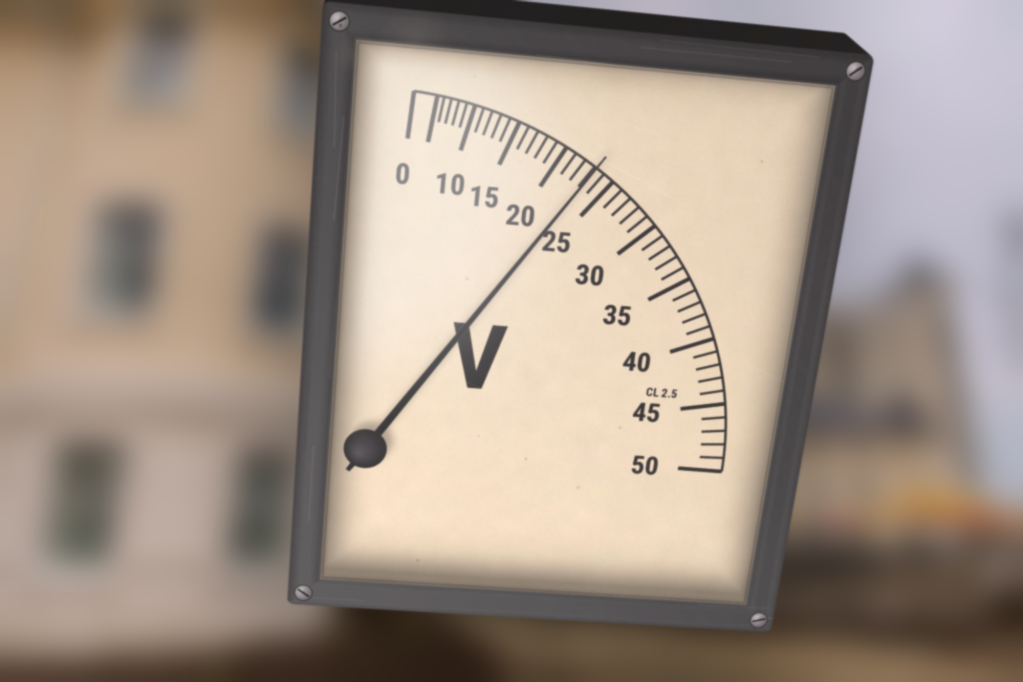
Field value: 23 V
